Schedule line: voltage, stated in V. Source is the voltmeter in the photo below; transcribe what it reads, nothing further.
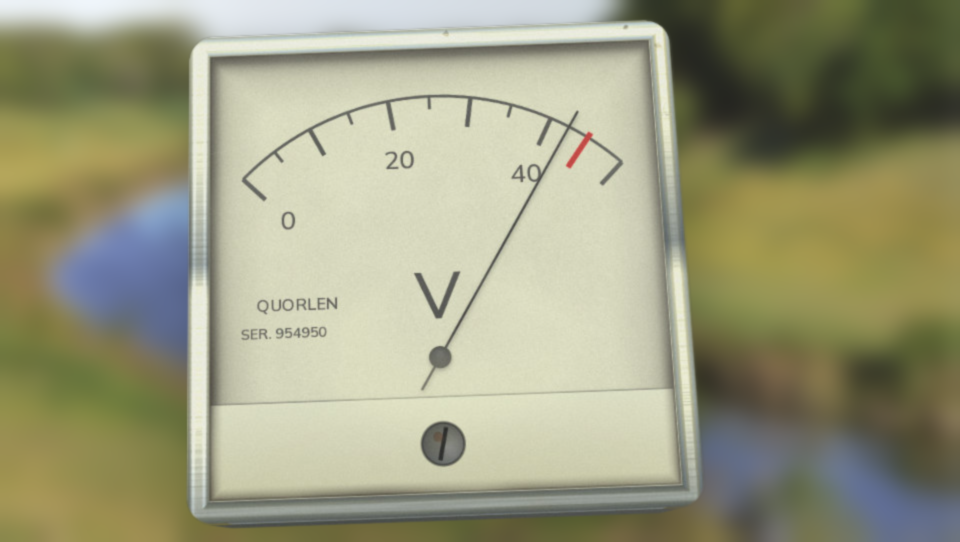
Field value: 42.5 V
